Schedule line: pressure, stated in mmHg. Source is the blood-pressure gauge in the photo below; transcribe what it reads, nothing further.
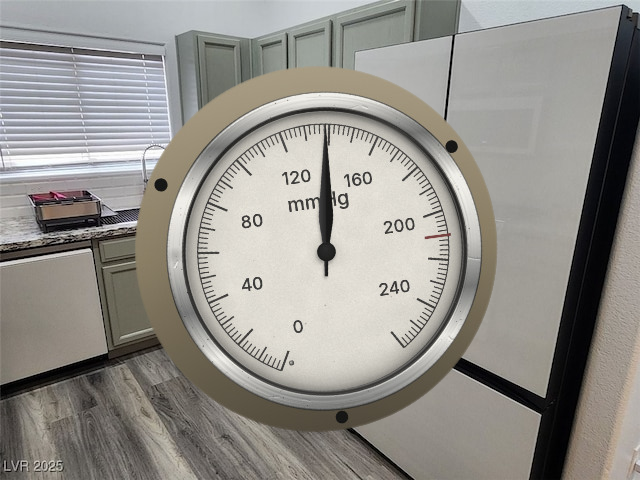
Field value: 138 mmHg
